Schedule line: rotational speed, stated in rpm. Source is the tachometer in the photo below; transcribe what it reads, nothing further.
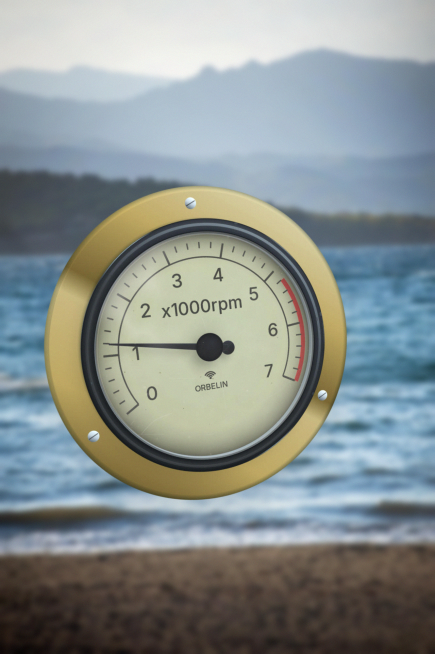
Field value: 1200 rpm
